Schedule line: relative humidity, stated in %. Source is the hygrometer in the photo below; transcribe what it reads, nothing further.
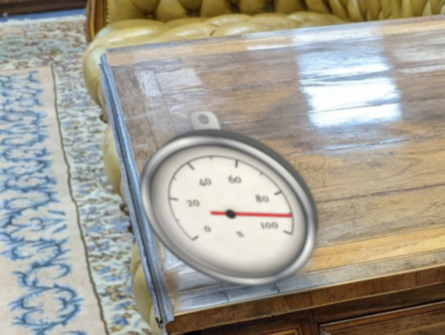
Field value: 90 %
